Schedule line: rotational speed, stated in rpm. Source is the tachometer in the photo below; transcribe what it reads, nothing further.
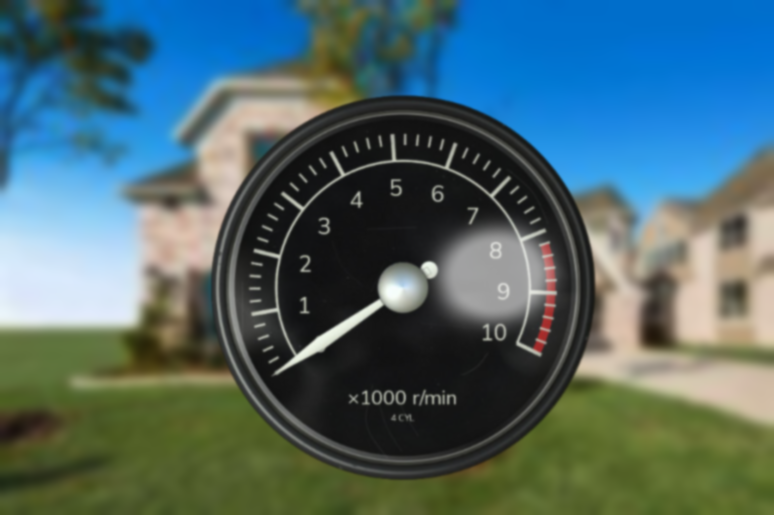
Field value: 0 rpm
